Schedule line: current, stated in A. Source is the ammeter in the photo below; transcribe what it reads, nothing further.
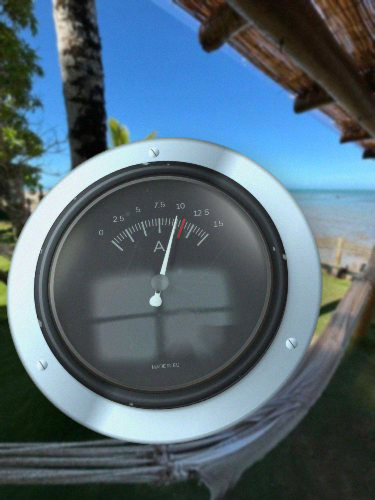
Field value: 10 A
